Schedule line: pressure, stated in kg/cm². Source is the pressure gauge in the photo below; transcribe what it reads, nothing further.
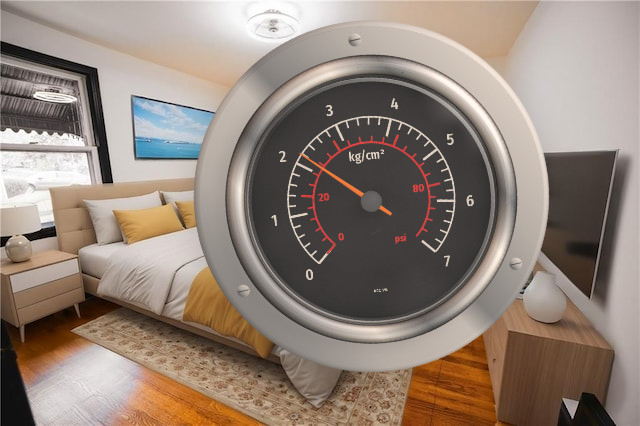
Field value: 2.2 kg/cm²
